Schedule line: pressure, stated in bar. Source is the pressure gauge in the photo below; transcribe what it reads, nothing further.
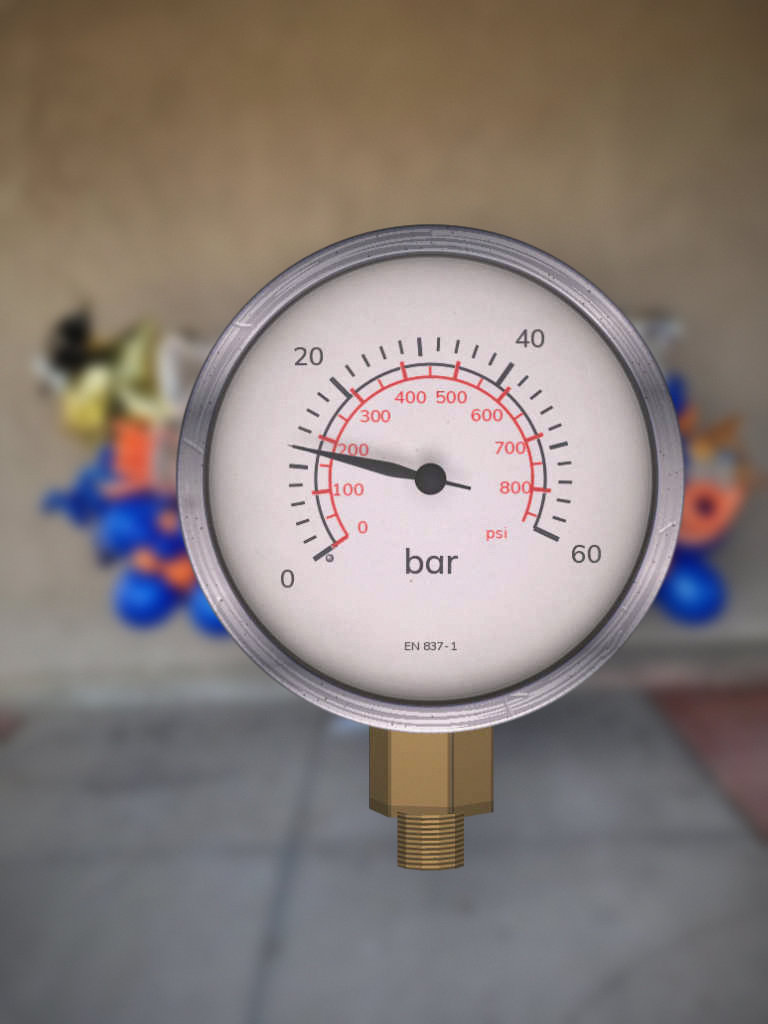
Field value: 12 bar
